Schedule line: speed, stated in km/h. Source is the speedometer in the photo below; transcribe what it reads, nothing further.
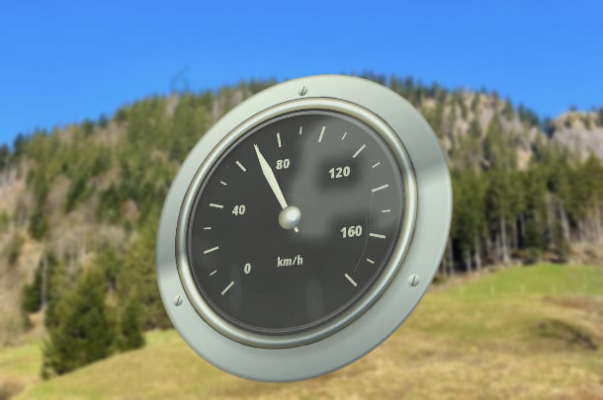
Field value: 70 km/h
